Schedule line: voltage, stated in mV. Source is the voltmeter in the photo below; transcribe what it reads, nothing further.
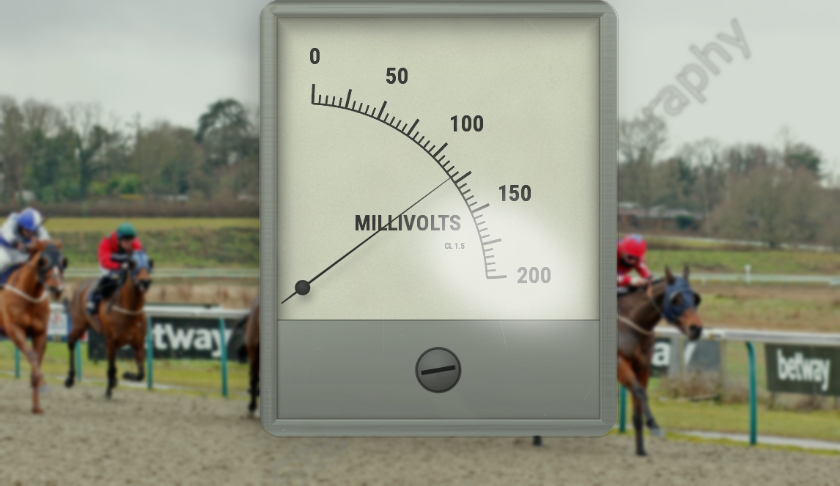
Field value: 120 mV
